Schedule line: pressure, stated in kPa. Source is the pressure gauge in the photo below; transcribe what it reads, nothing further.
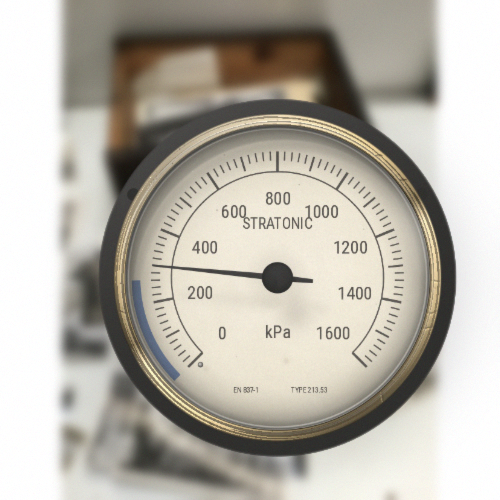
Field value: 300 kPa
